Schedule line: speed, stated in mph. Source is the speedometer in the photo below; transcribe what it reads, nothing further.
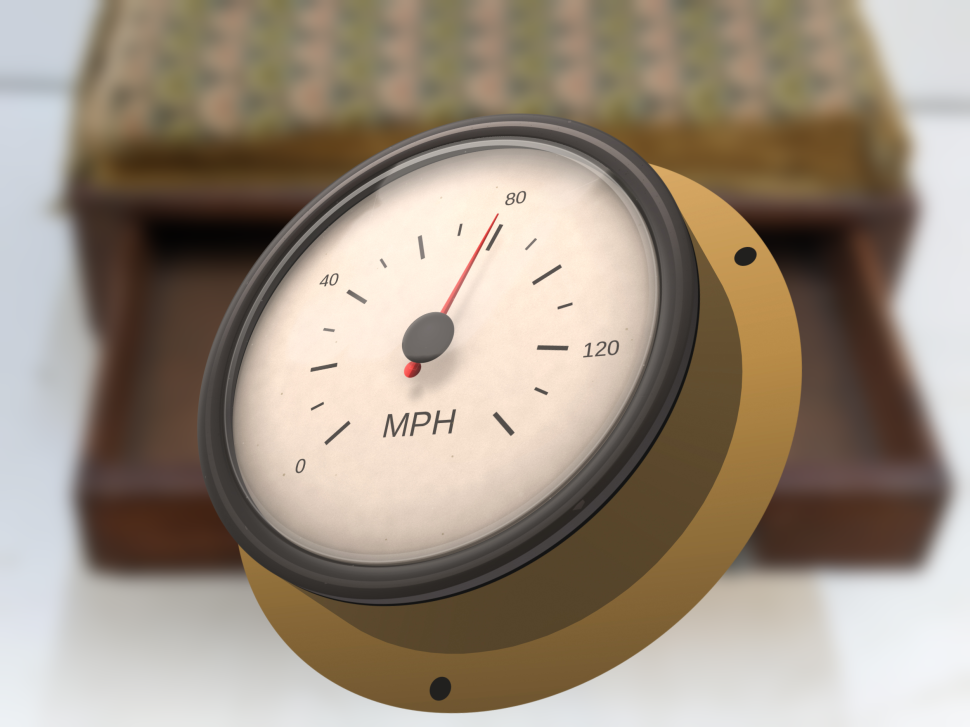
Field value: 80 mph
